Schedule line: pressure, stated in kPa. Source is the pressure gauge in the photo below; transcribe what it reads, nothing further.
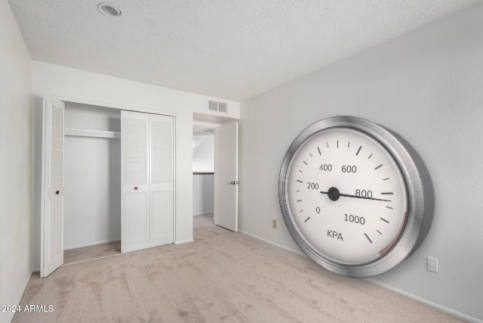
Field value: 825 kPa
